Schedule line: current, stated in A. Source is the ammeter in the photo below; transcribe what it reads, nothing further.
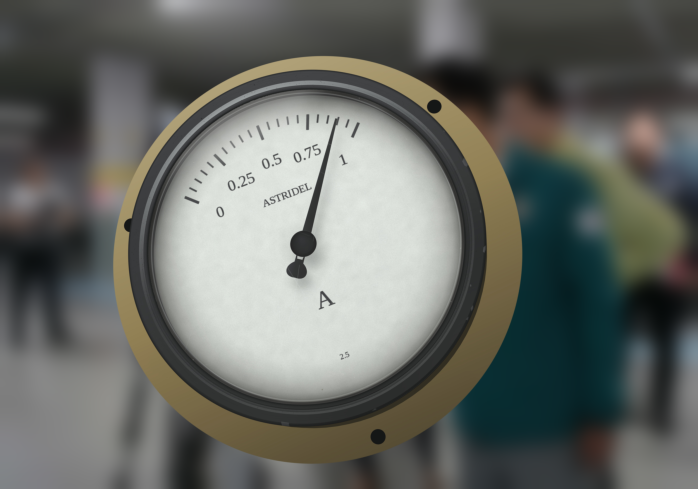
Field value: 0.9 A
